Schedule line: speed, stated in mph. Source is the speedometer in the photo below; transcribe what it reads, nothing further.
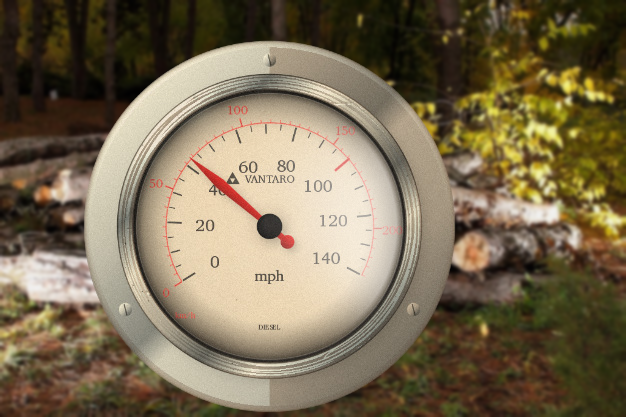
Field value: 42.5 mph
